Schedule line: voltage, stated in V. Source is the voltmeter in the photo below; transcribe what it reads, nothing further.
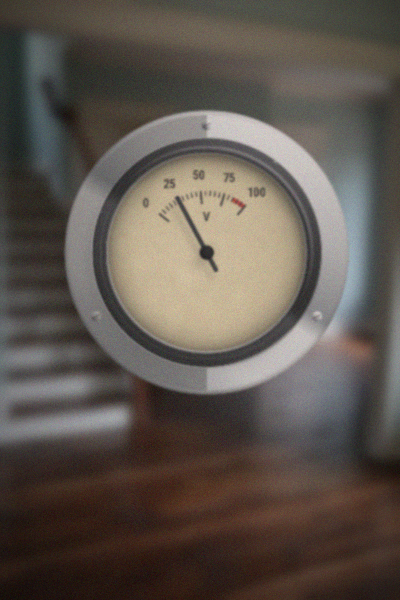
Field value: 25 V
